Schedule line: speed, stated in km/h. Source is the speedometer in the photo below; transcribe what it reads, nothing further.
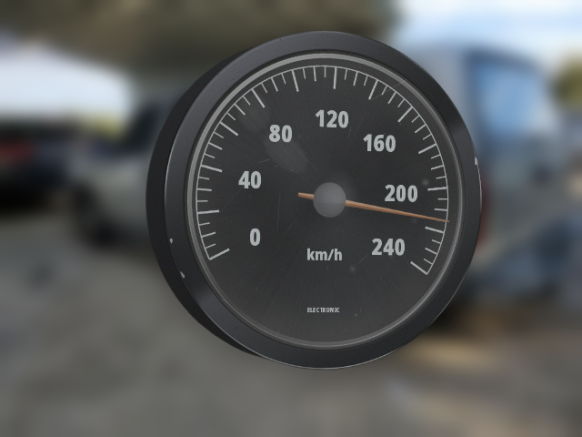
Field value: 215 km/h
